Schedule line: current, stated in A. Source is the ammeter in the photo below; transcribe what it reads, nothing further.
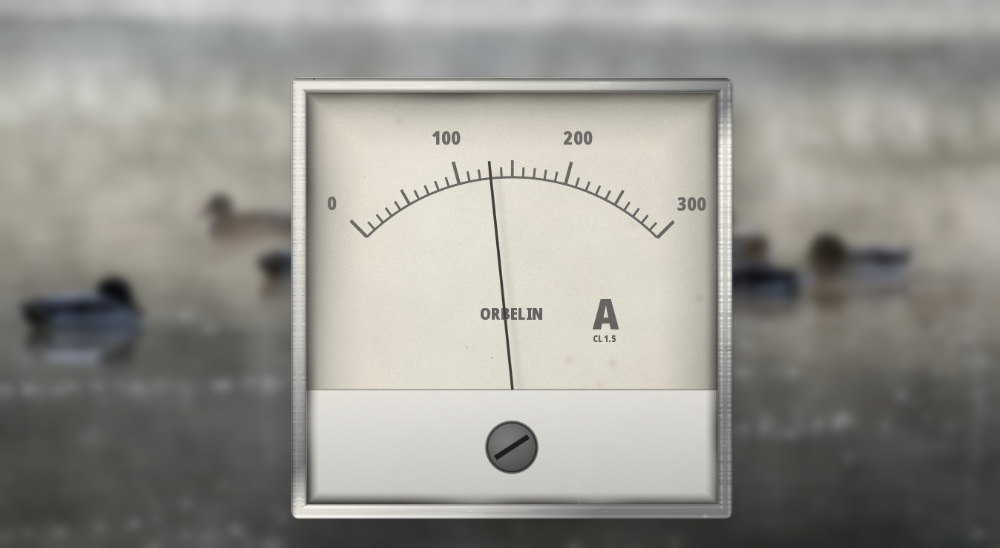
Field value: 130 A
